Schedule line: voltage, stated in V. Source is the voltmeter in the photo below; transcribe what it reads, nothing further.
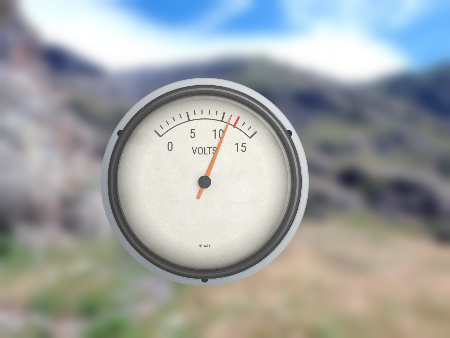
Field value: 11 V
